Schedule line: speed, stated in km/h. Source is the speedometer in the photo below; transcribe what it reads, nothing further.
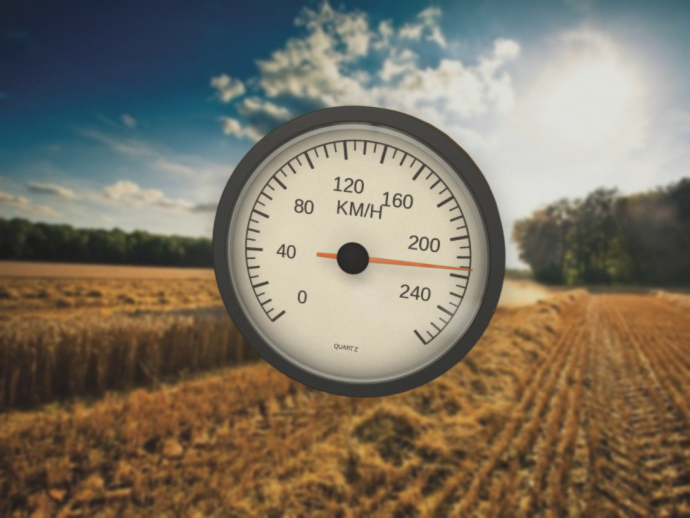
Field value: 215 km/h
